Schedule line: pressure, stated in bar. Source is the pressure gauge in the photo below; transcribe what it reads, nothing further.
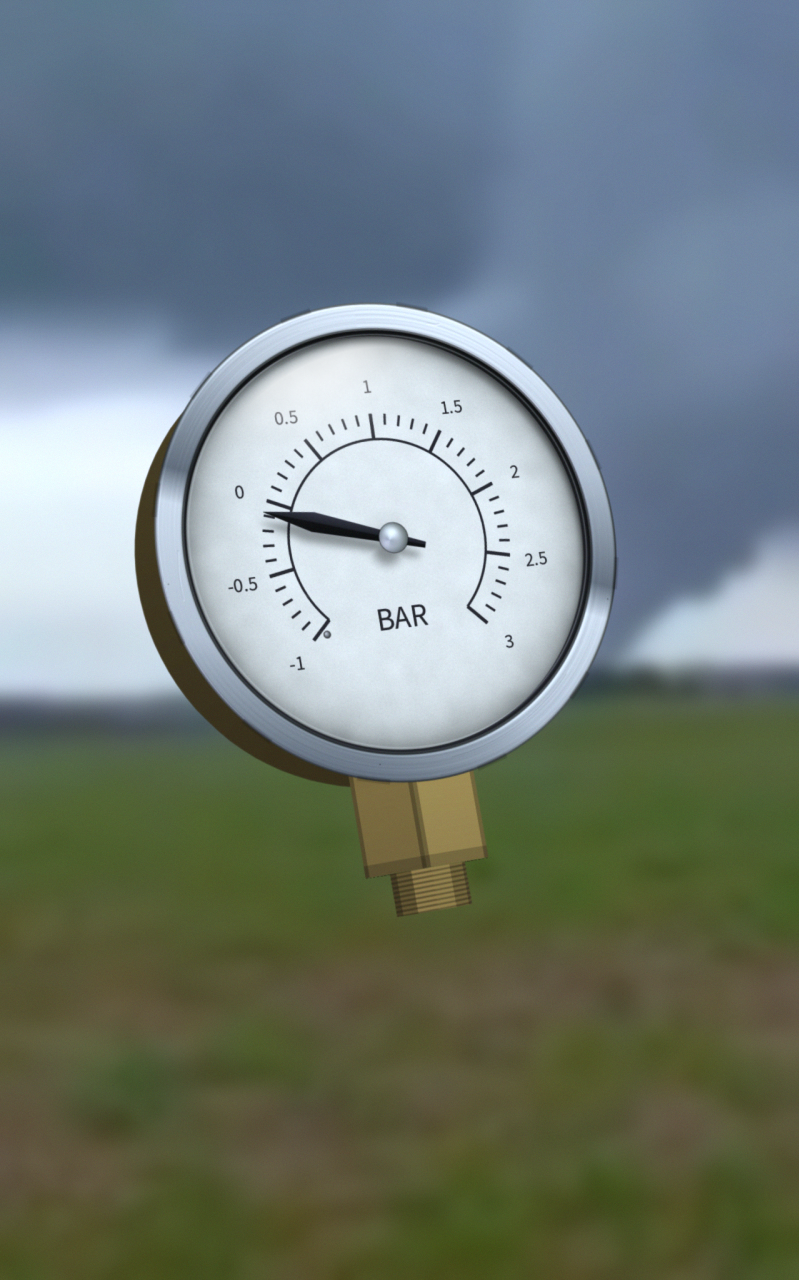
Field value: -0.1 bar
